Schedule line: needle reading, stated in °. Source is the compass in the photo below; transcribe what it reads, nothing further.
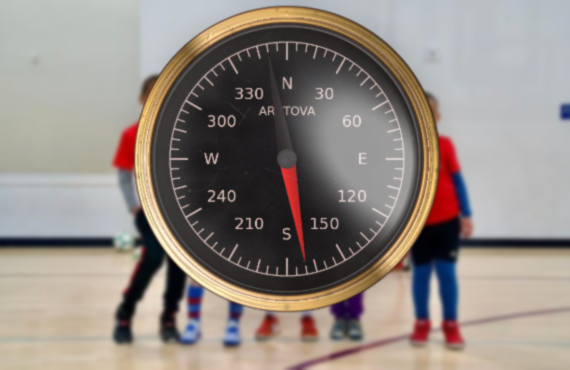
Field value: 170 °
